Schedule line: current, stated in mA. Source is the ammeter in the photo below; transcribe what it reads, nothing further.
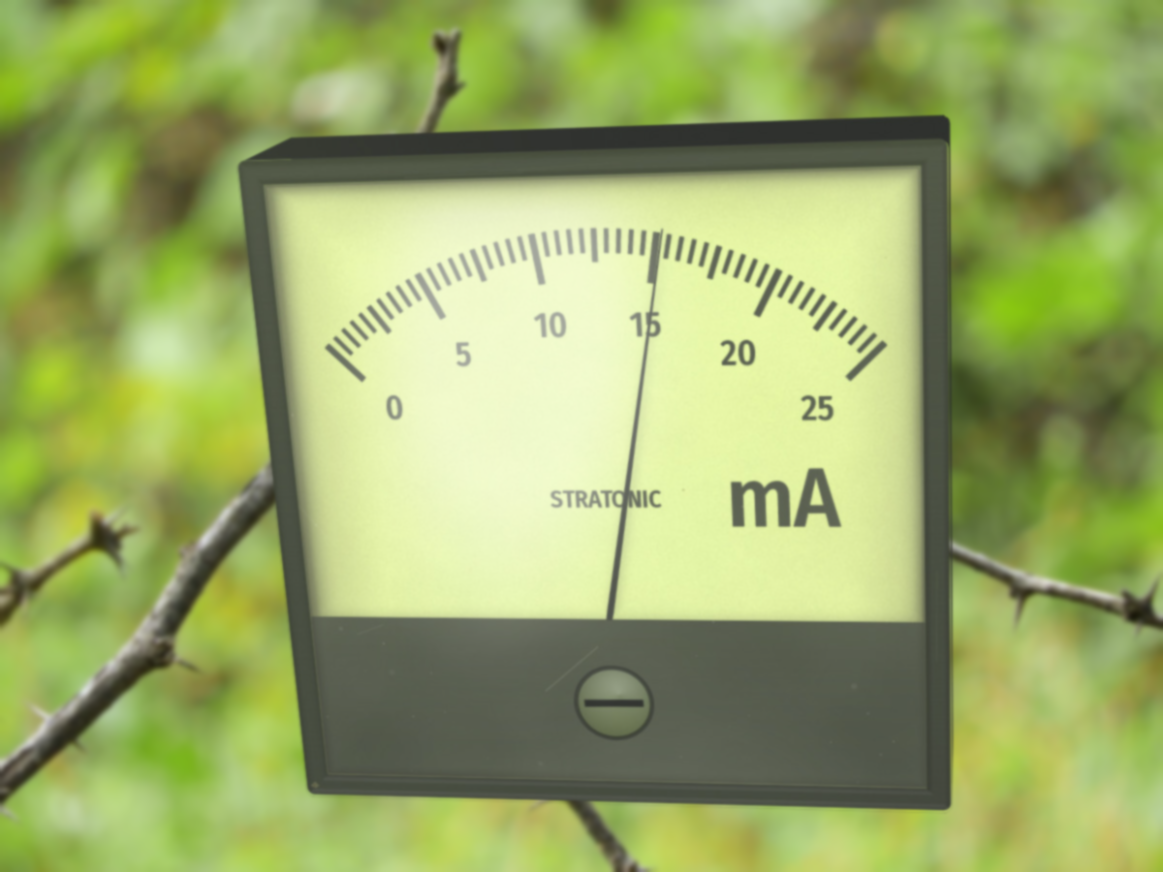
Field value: 15.25 mA
